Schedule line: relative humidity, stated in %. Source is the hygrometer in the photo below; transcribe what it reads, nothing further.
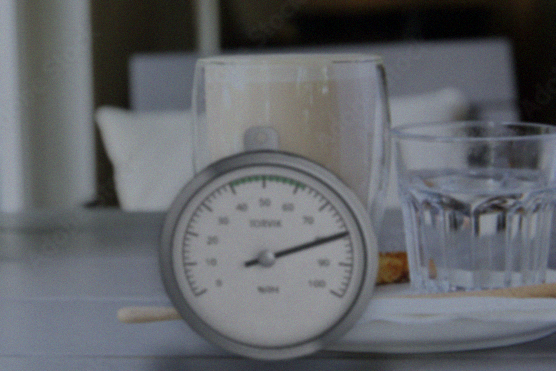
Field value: 80 %
